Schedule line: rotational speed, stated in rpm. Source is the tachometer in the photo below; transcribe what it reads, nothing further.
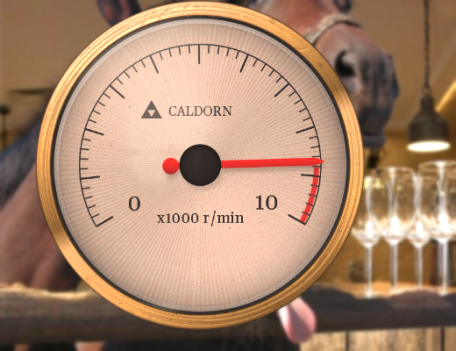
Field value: 8700 rpm
